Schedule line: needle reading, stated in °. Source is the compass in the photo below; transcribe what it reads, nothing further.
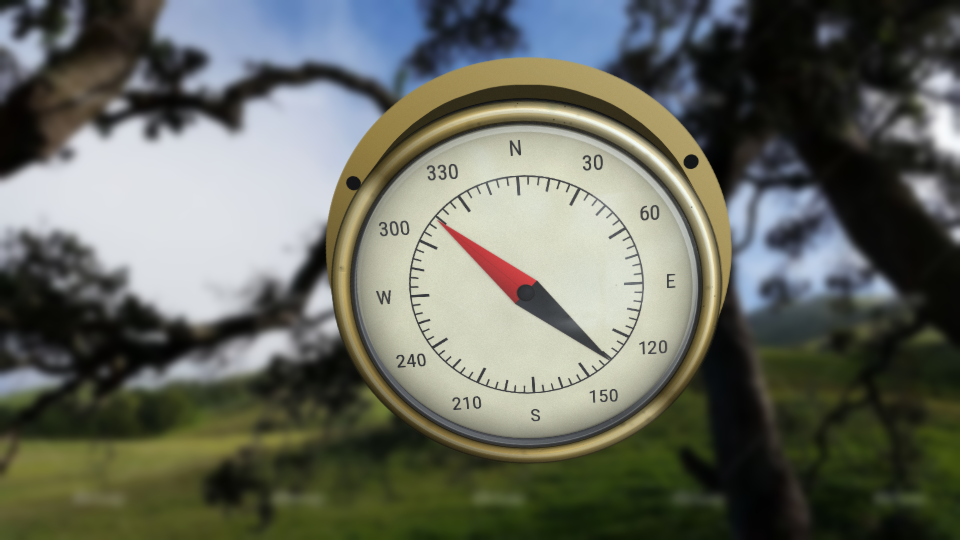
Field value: 315 °
